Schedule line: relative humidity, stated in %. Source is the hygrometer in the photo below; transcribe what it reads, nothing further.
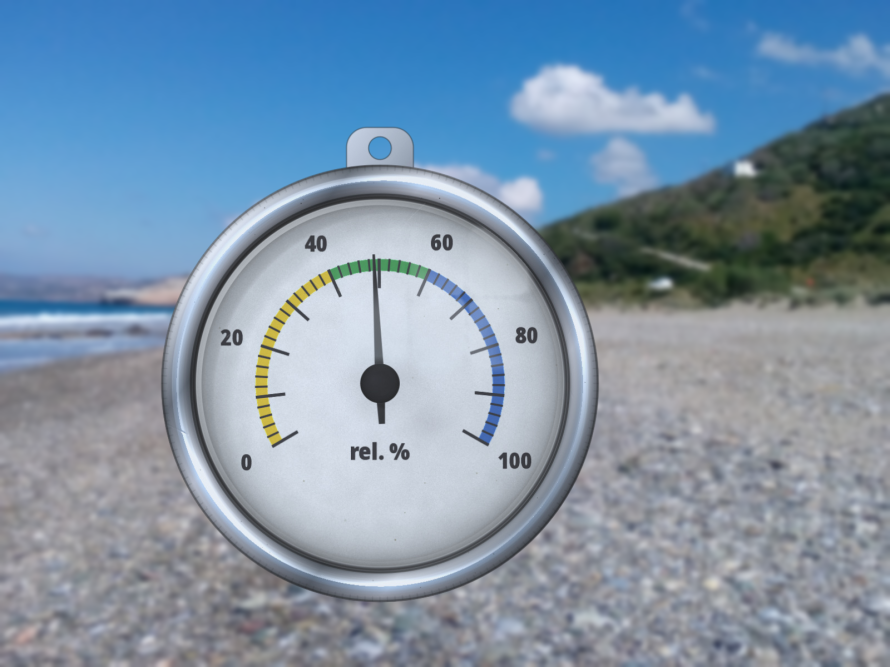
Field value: 49 %
